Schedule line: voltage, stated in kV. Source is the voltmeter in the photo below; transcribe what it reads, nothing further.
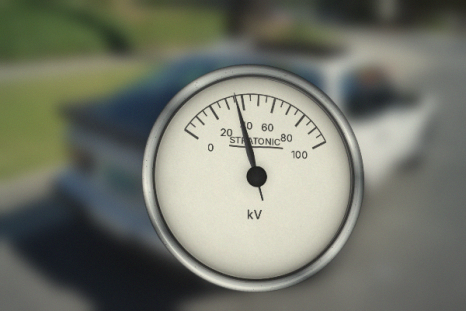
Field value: 35 kV
